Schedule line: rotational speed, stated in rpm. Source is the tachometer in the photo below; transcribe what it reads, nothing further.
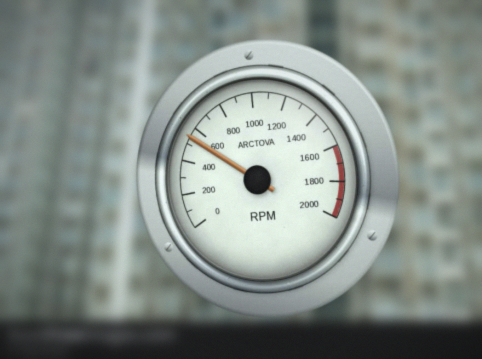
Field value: 550 rpm
